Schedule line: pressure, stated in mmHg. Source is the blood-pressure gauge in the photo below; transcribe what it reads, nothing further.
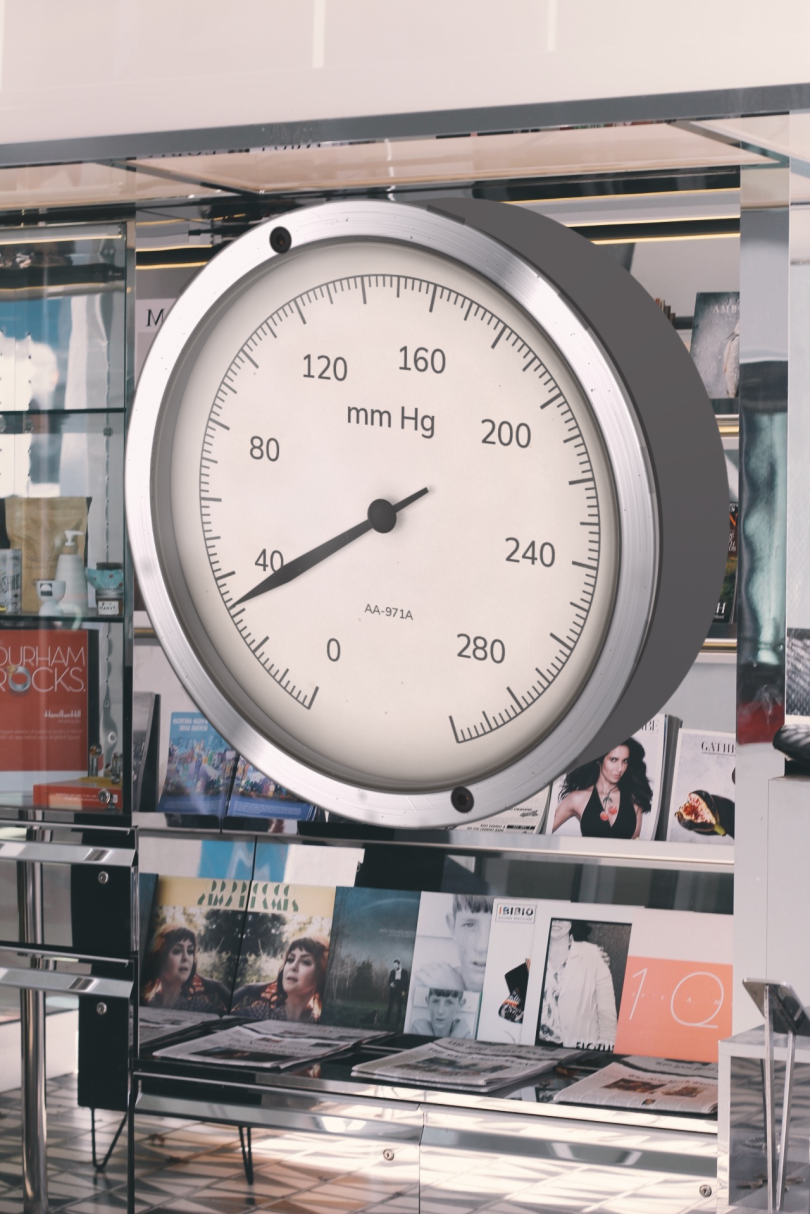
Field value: 32 mmHg
